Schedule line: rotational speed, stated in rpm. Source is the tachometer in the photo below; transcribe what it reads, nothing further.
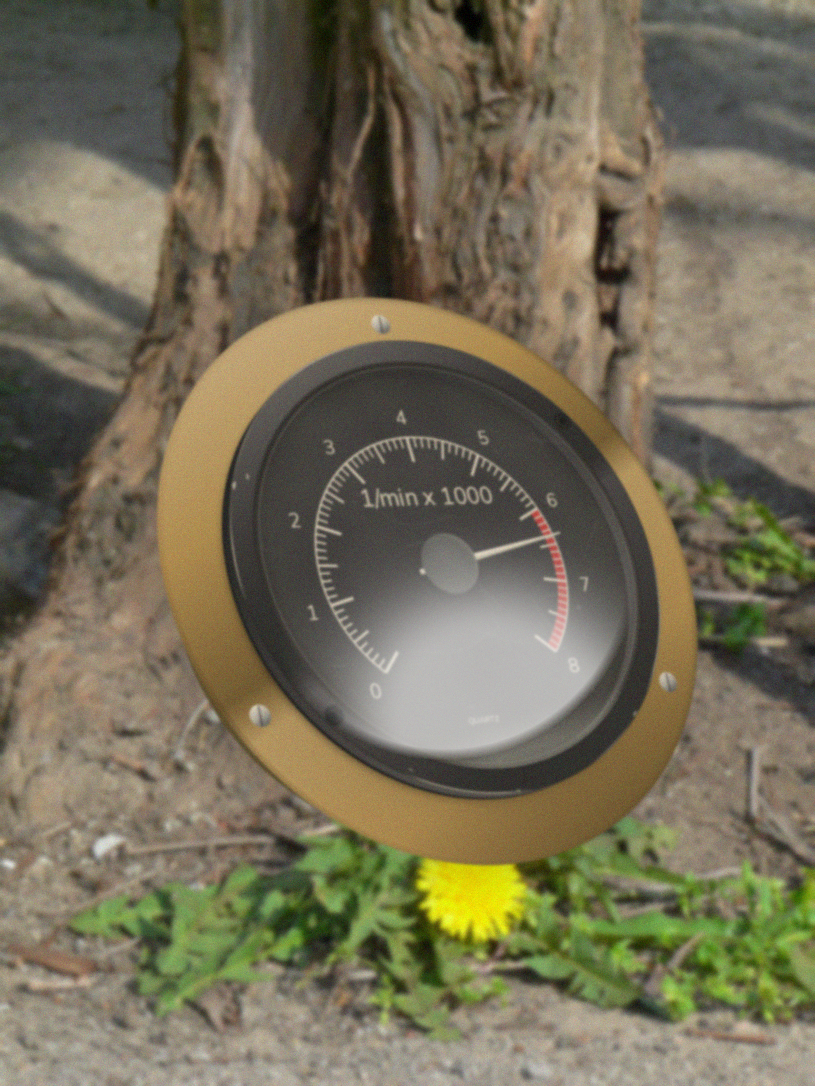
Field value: 6400 rpm
